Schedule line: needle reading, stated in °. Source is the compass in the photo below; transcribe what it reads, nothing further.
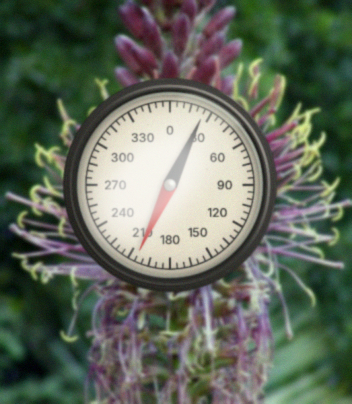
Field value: 205 °
